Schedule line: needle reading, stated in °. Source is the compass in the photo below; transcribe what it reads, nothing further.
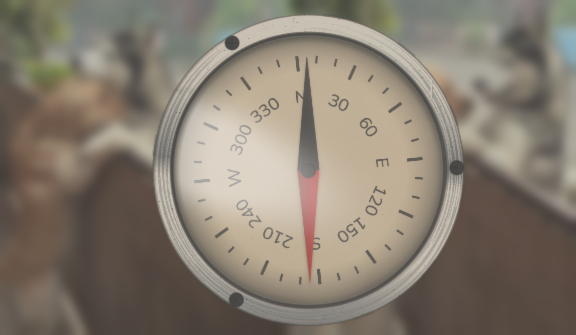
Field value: 185 °
